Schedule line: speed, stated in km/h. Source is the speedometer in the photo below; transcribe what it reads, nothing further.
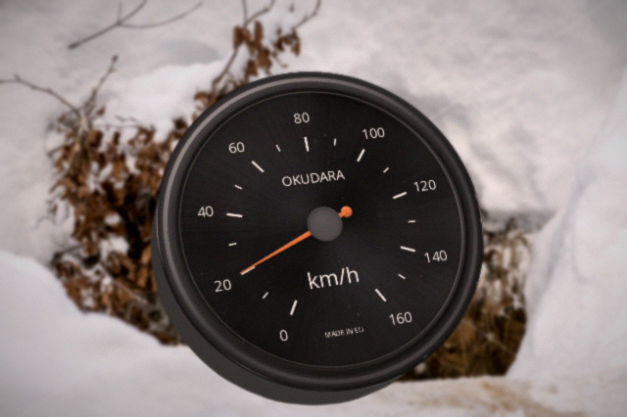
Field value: 20 km/h
